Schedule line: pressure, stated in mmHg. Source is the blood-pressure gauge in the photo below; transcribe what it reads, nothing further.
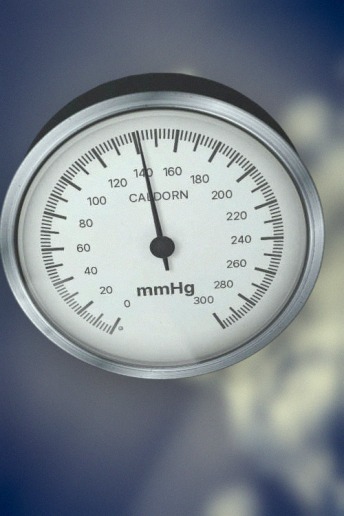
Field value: 142 mmHg
